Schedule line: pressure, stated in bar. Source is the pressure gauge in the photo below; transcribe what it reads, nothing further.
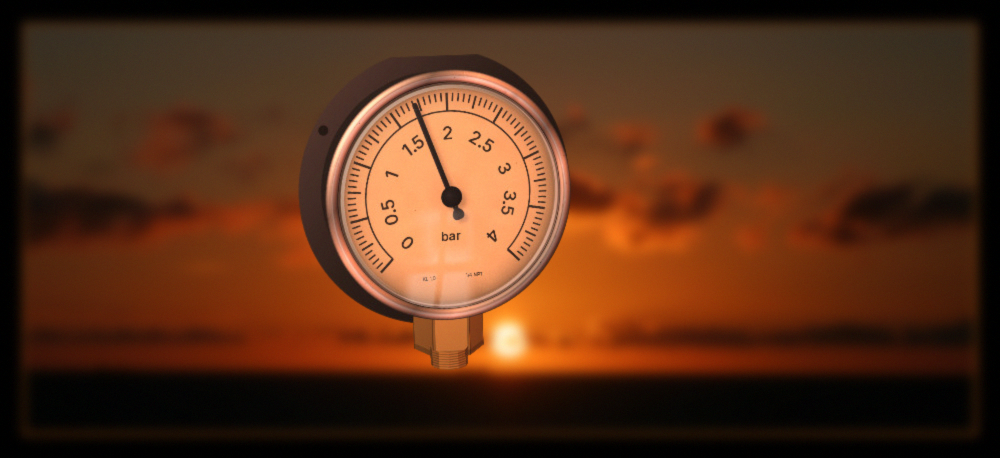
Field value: 1.7 bar
